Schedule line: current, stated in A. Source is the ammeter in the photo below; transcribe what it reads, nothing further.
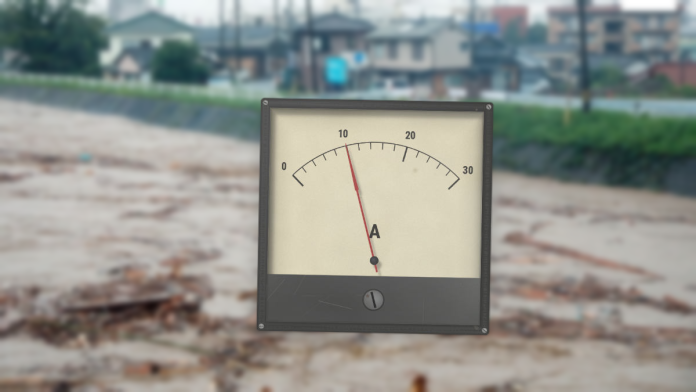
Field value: 10 A
